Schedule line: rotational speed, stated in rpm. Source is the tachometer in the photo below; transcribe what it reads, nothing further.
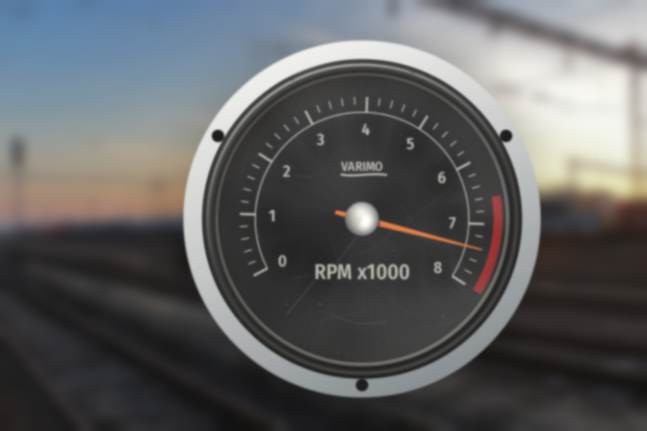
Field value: 7400 rpm
